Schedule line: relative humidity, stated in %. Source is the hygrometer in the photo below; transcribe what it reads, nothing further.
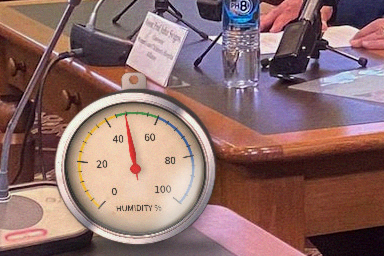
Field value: 48 %
